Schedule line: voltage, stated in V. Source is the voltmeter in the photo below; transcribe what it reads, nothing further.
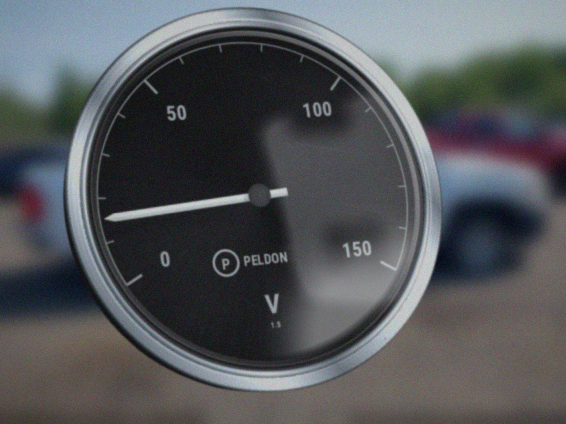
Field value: 15 V
